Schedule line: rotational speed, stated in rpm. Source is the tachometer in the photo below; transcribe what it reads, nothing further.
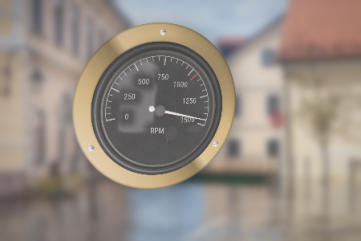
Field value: 1450 rpm
